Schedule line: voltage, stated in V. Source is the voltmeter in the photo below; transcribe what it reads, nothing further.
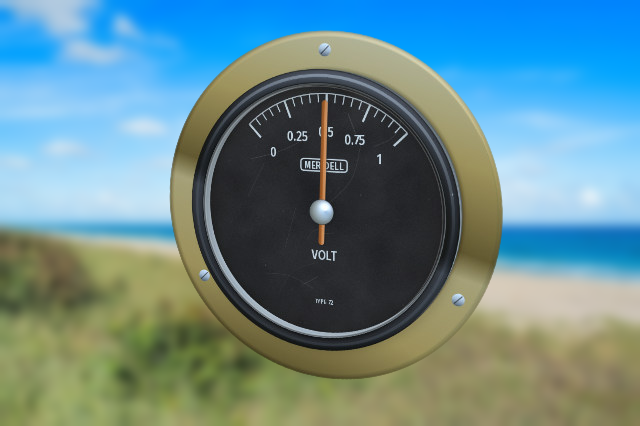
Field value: 0.5 V
